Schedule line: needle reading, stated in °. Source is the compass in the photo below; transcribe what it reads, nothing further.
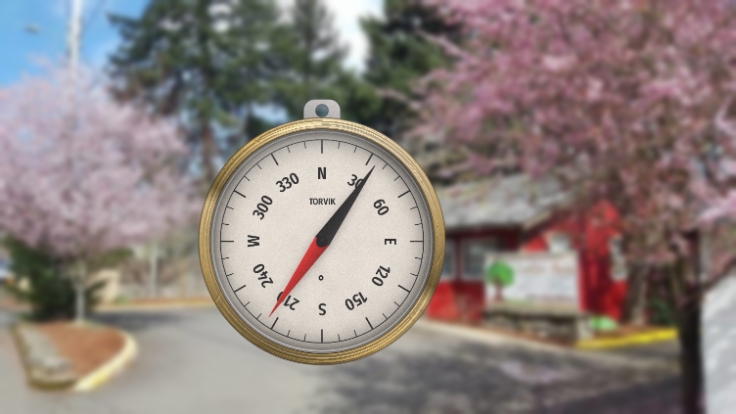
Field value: 215 °
